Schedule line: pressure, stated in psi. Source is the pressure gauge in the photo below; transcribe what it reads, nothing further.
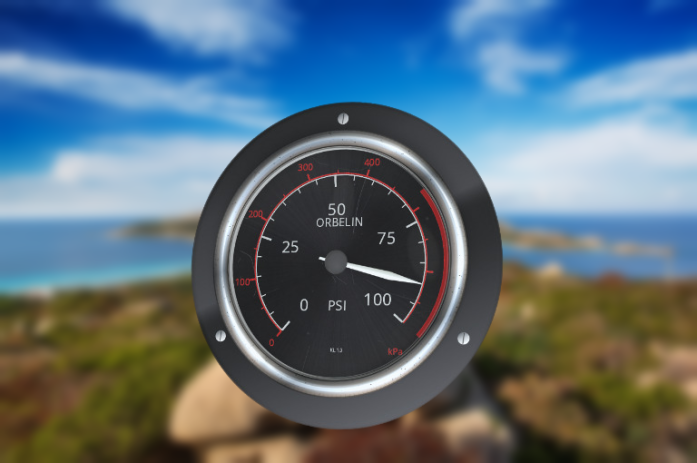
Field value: 90 psi
